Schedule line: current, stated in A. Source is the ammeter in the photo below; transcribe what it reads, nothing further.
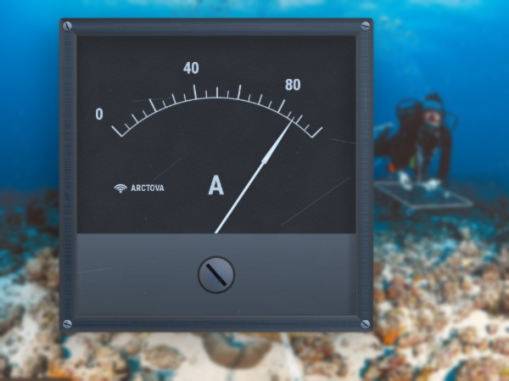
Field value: 87.5 A
